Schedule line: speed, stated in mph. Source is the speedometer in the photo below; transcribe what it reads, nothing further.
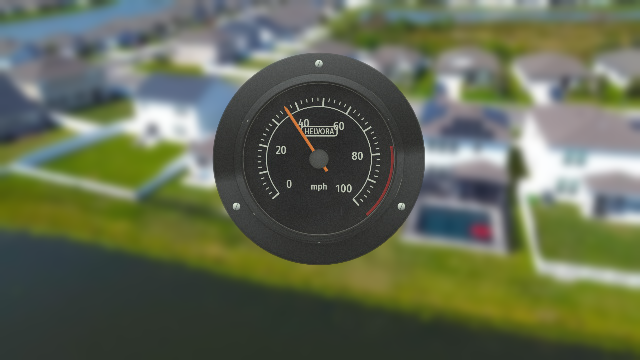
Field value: 36 mph
